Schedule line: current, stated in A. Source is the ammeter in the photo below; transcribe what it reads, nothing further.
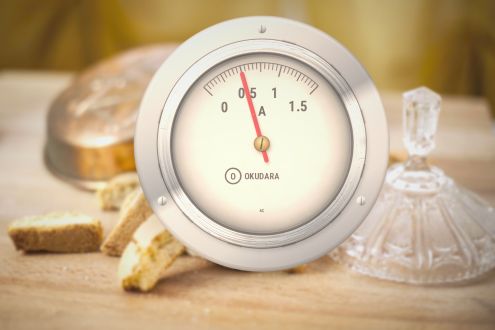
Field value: 0.5 A
